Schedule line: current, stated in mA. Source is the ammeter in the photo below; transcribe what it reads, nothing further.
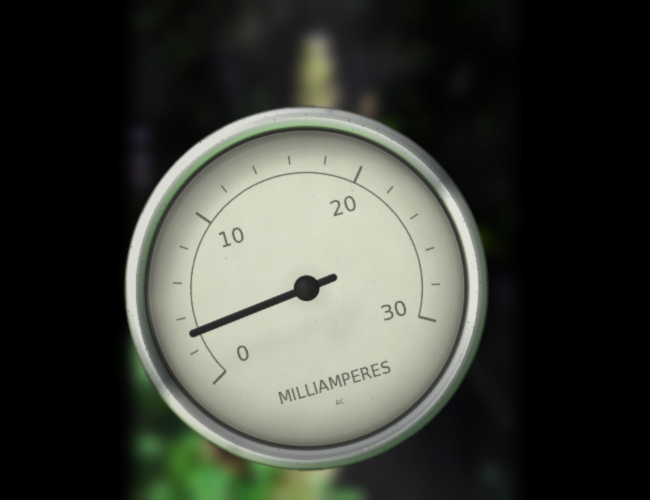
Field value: 3 mA
